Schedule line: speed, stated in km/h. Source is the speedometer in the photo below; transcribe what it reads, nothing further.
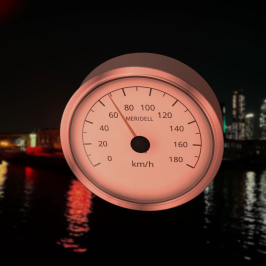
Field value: 70 km/h
